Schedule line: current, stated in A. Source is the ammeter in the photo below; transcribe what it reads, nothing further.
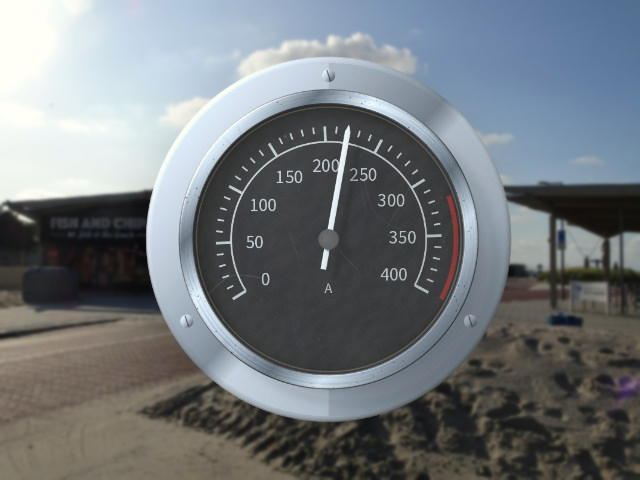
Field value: 220 A
